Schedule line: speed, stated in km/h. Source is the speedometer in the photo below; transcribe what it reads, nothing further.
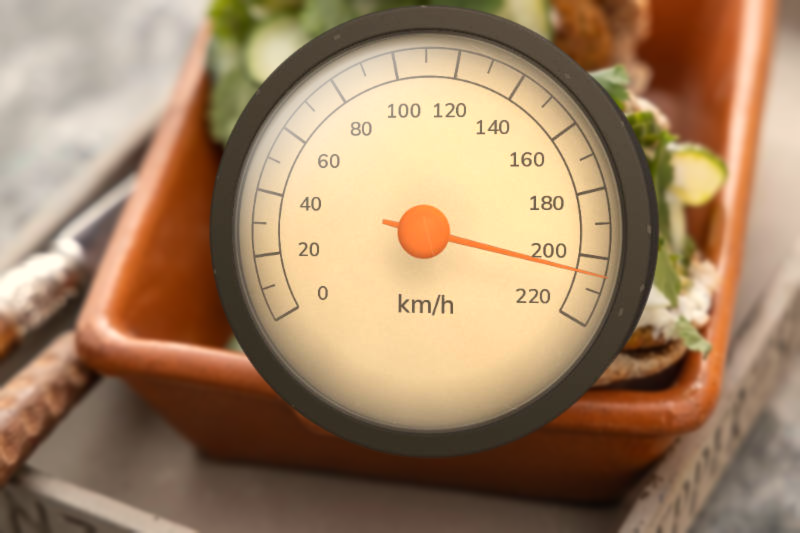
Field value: 205 km/h
